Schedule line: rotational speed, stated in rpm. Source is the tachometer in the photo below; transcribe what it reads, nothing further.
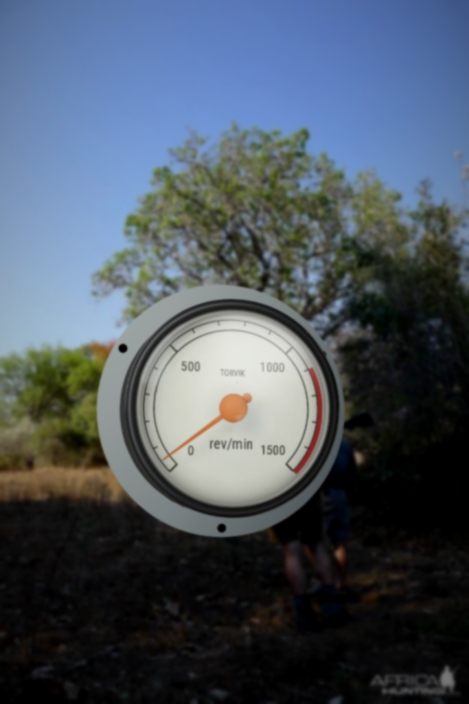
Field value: 50 rpm
